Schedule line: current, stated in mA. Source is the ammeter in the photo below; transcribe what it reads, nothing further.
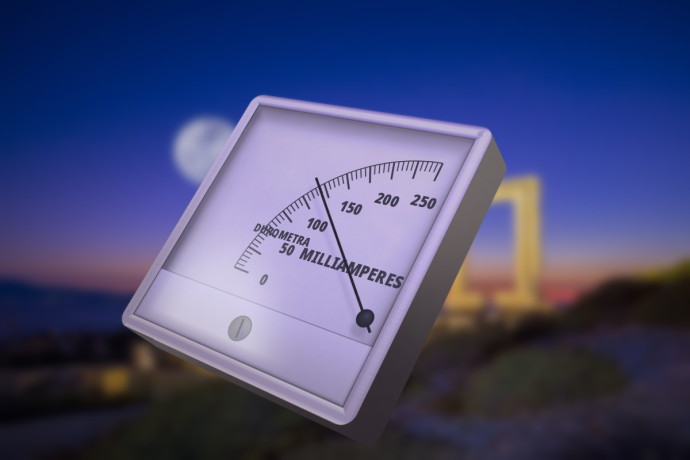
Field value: 120 mA
